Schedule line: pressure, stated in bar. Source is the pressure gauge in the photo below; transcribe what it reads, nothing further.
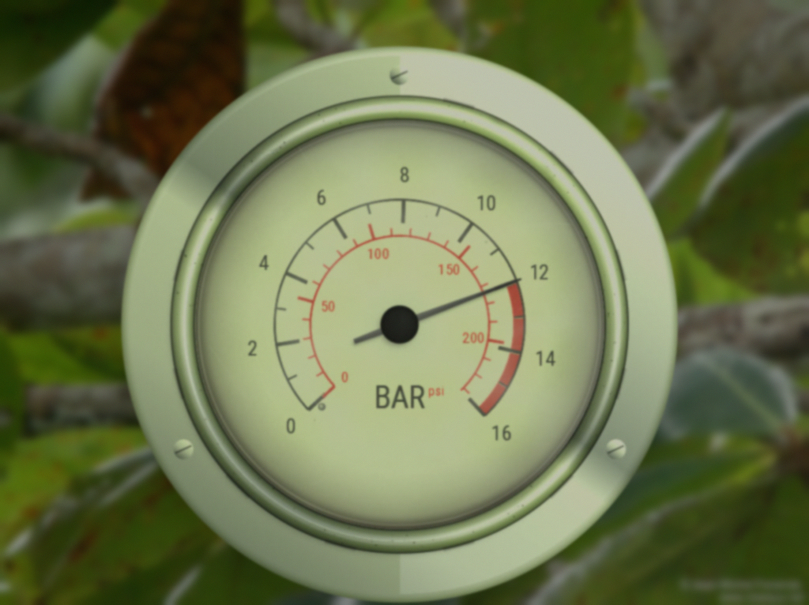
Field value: 12 bar
